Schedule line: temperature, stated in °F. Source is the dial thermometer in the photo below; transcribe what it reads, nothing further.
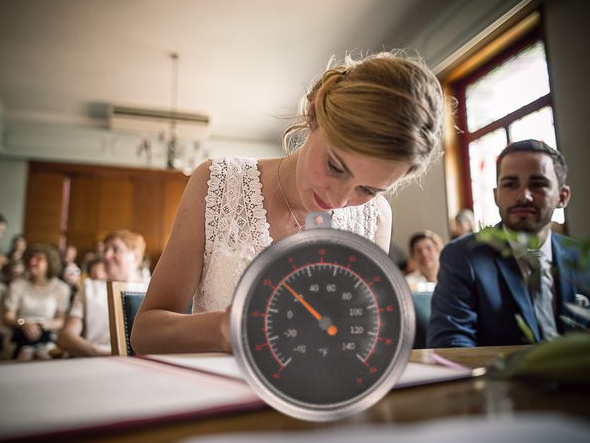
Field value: 20 °F
